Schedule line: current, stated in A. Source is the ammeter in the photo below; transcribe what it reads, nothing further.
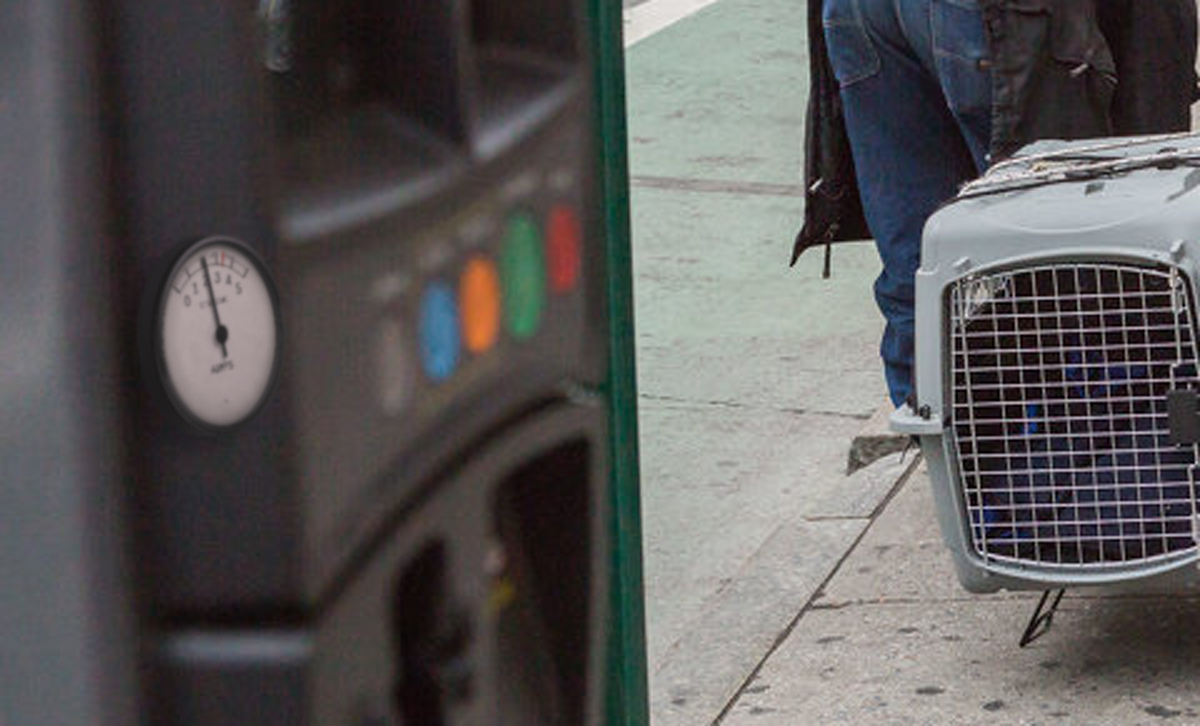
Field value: 2 A
